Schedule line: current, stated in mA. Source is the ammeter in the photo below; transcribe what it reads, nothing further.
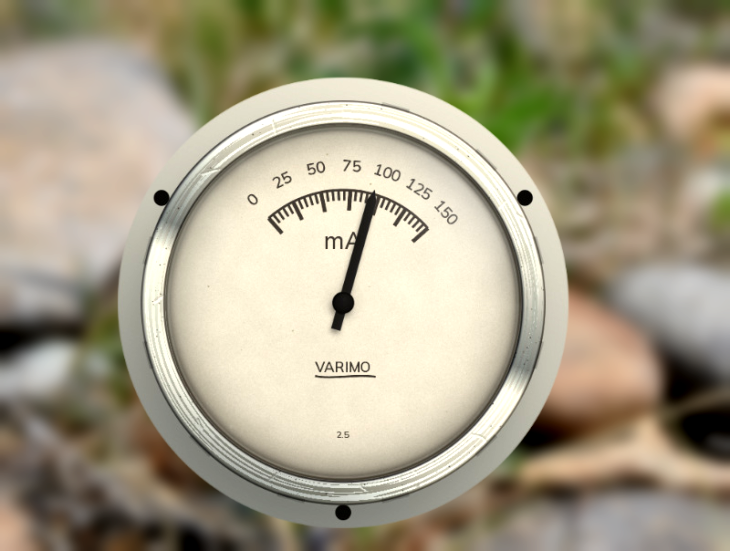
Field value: 95 mA
